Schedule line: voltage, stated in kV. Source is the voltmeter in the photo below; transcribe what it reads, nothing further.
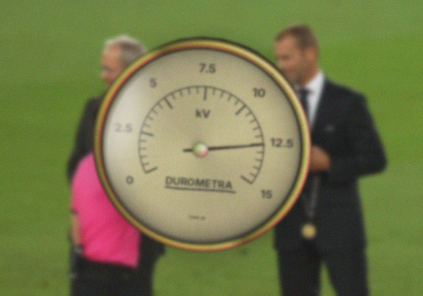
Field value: 12.5 kV
